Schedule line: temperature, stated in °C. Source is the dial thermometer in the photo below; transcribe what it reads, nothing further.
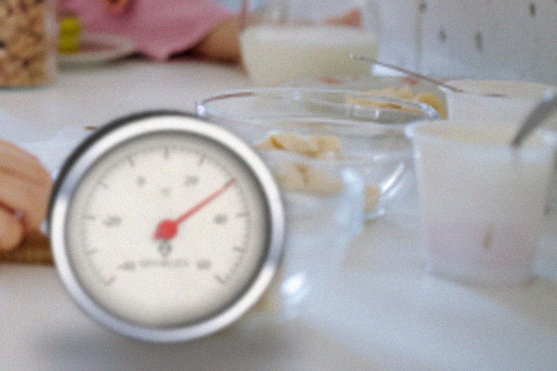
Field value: 30 °C
